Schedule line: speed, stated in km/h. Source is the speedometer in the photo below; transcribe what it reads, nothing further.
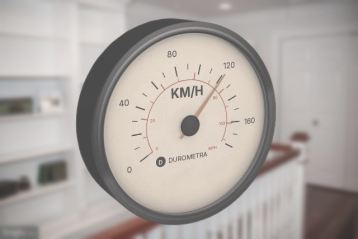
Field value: 120 km/h
